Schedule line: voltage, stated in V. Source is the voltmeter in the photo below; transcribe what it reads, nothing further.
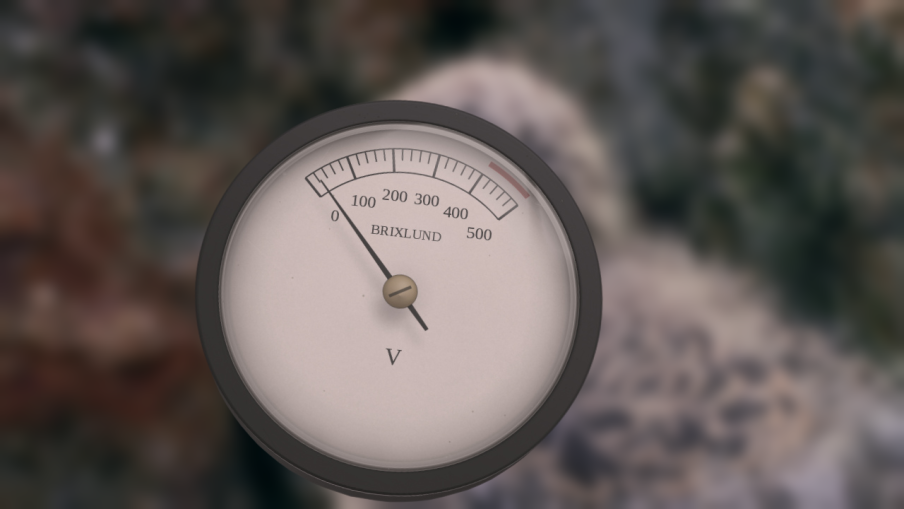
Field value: 20 V
